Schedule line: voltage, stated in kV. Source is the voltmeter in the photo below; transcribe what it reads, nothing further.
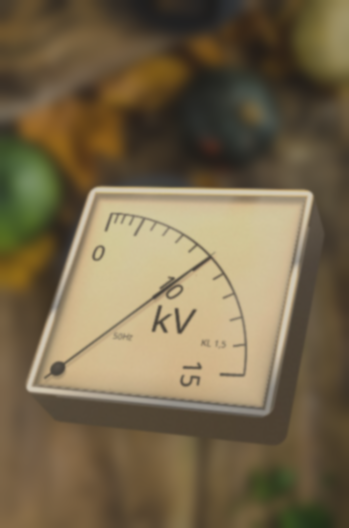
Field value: 10 kV
